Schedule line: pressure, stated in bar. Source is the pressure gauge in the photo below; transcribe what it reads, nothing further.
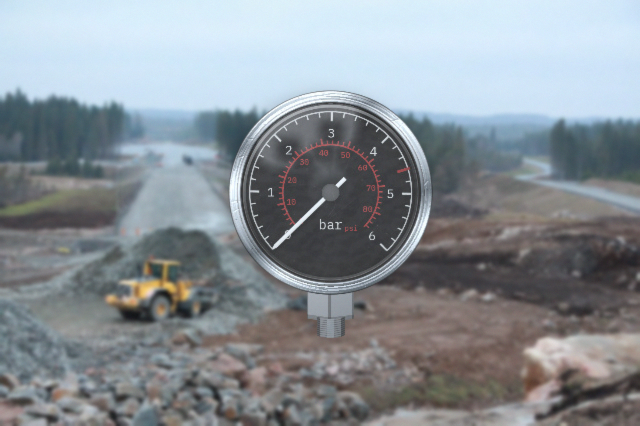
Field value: 0 bar
